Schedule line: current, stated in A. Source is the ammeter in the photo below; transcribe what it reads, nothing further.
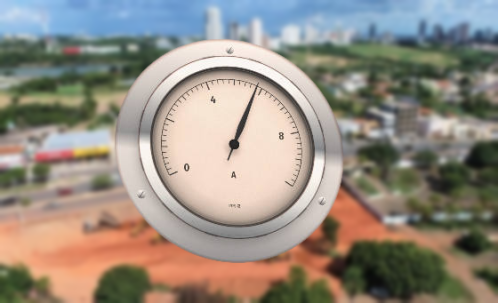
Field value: 5.8 A
